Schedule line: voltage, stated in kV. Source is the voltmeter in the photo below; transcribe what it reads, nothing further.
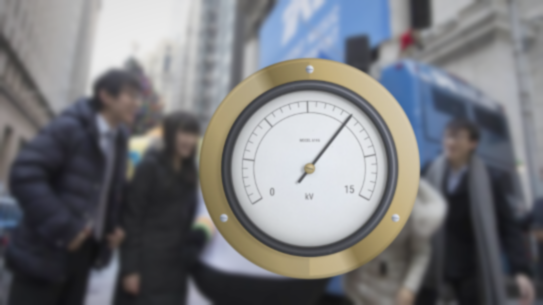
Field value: 10 kV
